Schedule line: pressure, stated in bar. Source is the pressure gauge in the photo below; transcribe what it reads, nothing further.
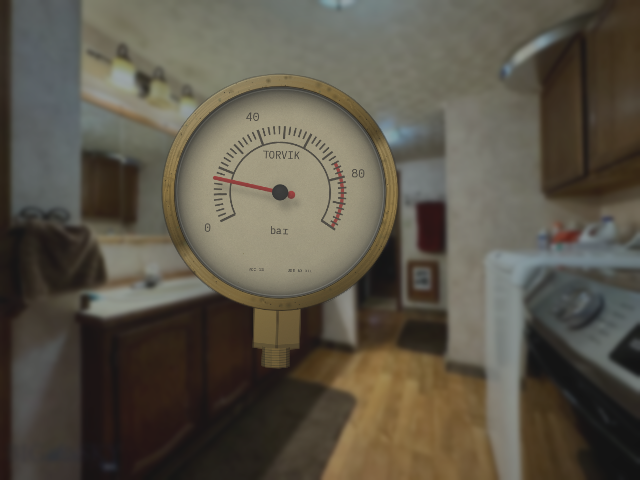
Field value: 16 bar
